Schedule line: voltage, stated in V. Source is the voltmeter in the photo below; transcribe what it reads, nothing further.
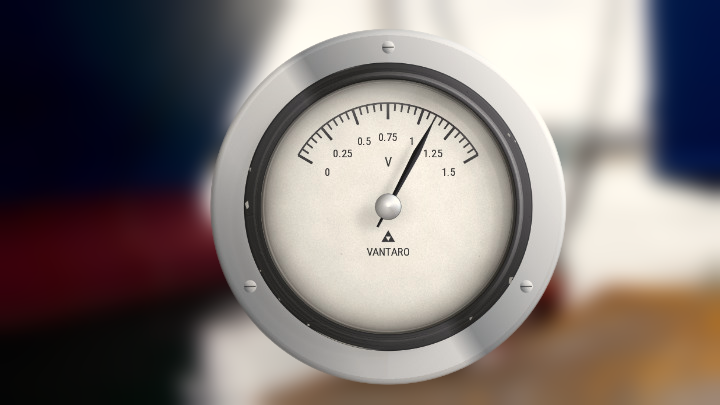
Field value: 1.1 V
